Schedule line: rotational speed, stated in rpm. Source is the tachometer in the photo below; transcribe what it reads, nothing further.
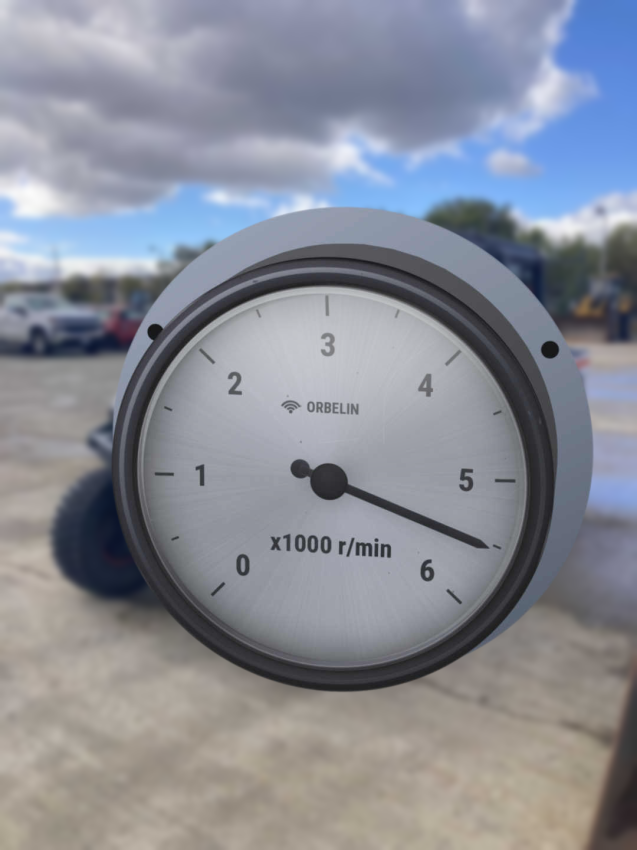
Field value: 5500 rpm
